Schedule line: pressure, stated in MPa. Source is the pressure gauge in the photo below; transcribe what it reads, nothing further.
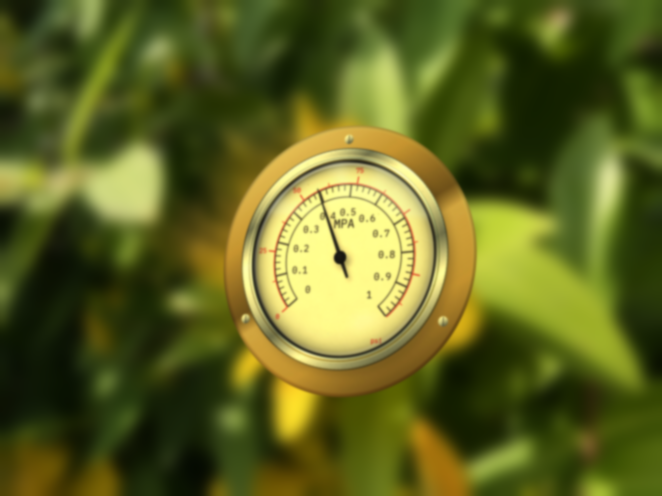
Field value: 0.4 MPa
